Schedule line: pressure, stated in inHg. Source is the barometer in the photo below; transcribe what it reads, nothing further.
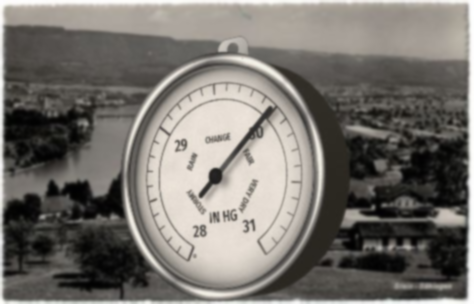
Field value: 30 inHg
